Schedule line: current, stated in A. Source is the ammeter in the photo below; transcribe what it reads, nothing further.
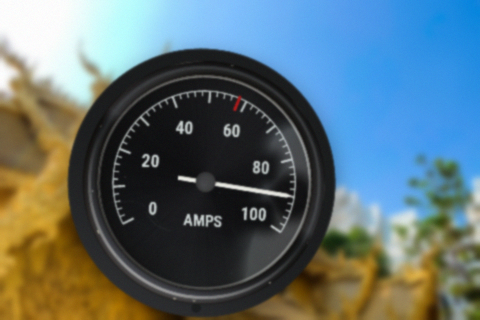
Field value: 90 A
